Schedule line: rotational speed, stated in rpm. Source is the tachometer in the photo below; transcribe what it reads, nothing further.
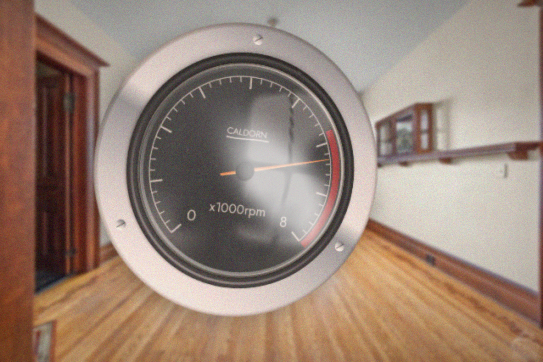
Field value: 6300 rpm
